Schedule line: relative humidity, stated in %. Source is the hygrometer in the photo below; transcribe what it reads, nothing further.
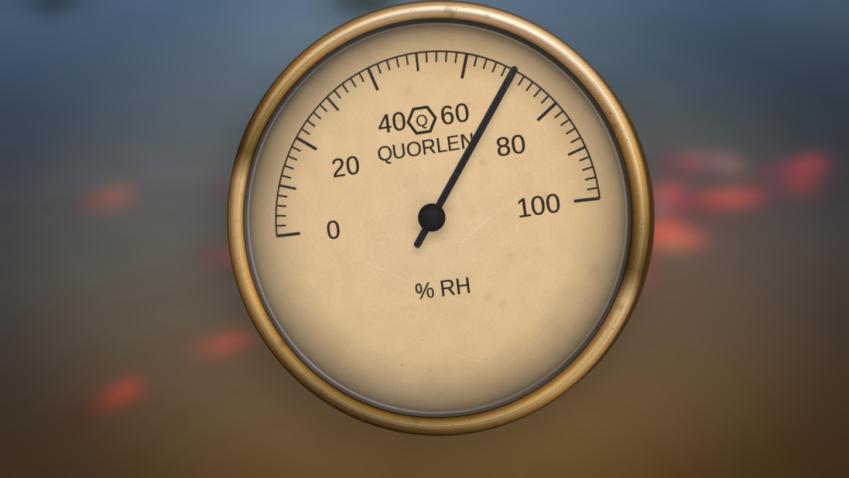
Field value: 70 %
